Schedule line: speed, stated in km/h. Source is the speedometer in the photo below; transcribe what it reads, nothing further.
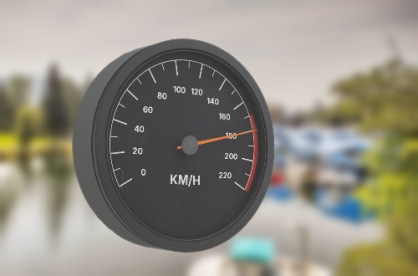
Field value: 180 km/h
